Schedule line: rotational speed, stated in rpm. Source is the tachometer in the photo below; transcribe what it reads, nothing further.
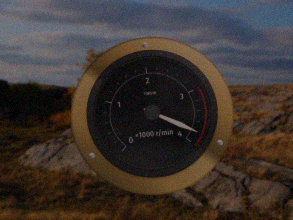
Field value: 3800 rpm
